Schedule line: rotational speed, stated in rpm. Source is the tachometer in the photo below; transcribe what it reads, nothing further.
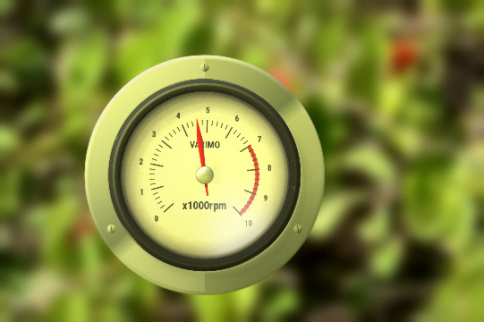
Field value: 4600 rpm
